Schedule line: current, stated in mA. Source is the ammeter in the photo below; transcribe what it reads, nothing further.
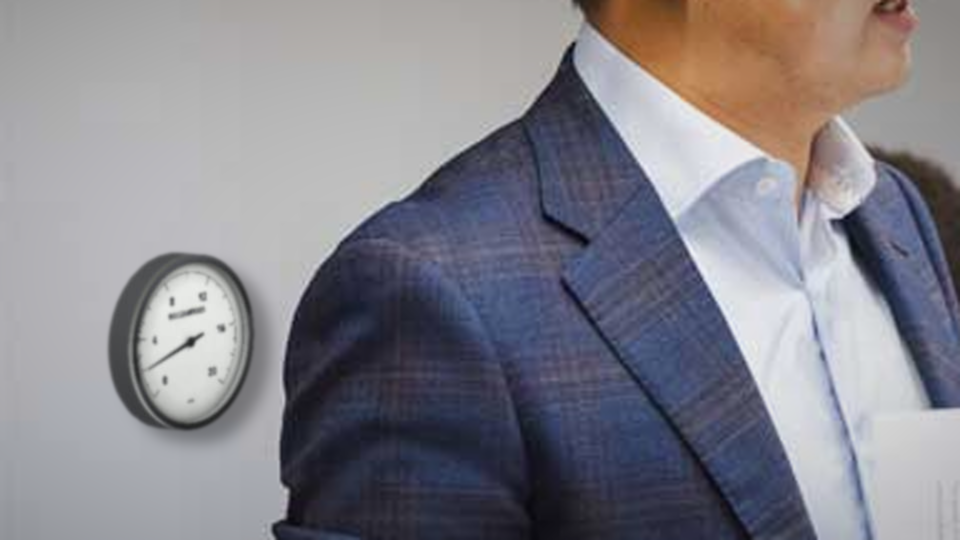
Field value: 2 mA
